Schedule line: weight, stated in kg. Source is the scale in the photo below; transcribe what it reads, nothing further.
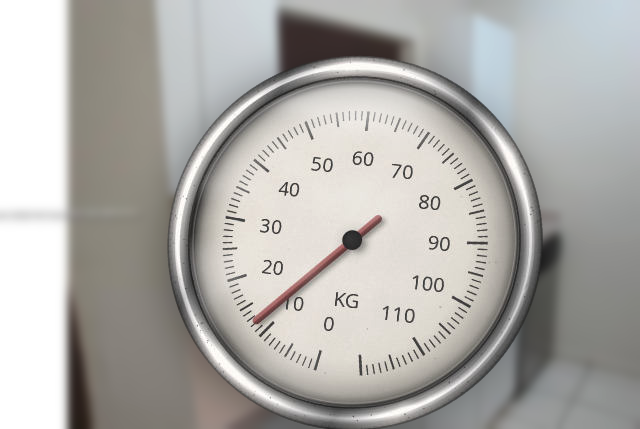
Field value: 12 kg
